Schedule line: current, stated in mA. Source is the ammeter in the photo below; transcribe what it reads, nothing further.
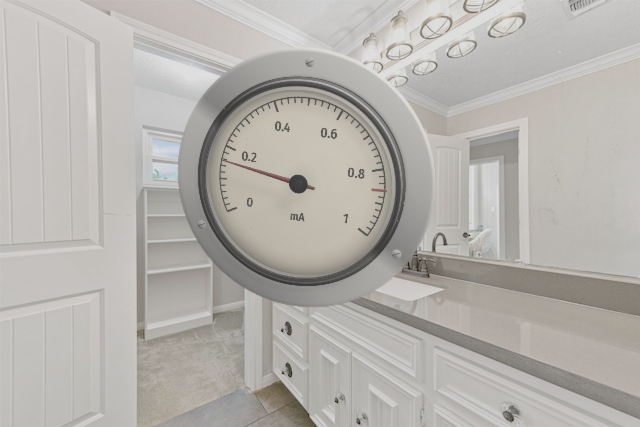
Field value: 0.16 mA
